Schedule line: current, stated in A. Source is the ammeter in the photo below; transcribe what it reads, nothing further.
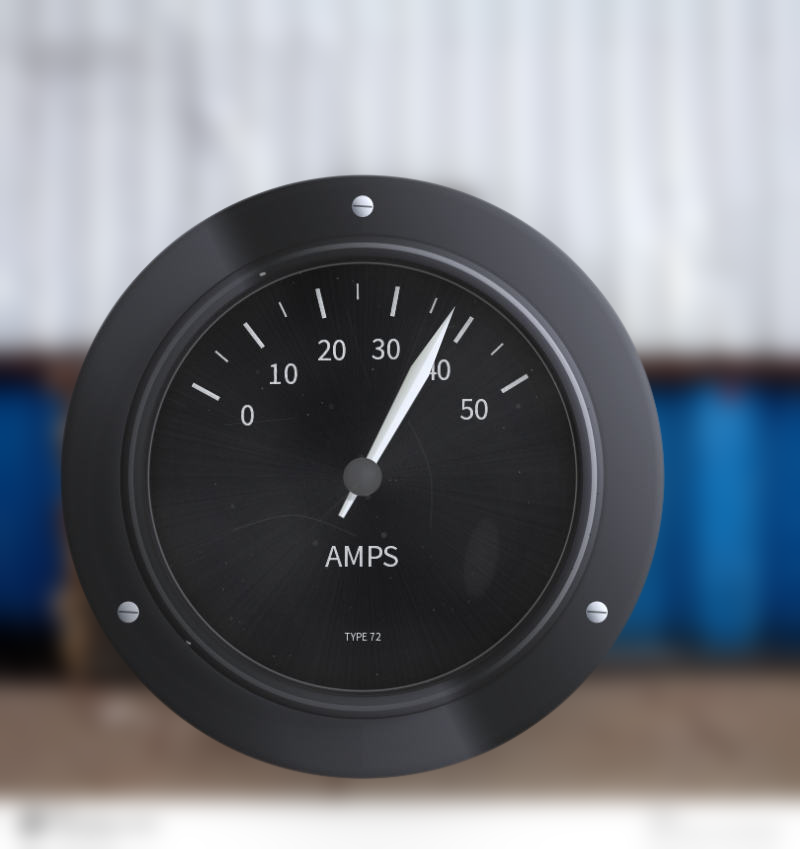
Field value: 37.5 A
